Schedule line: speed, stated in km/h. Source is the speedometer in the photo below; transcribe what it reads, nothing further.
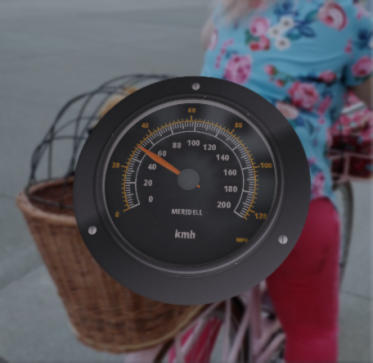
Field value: 50 km/h
